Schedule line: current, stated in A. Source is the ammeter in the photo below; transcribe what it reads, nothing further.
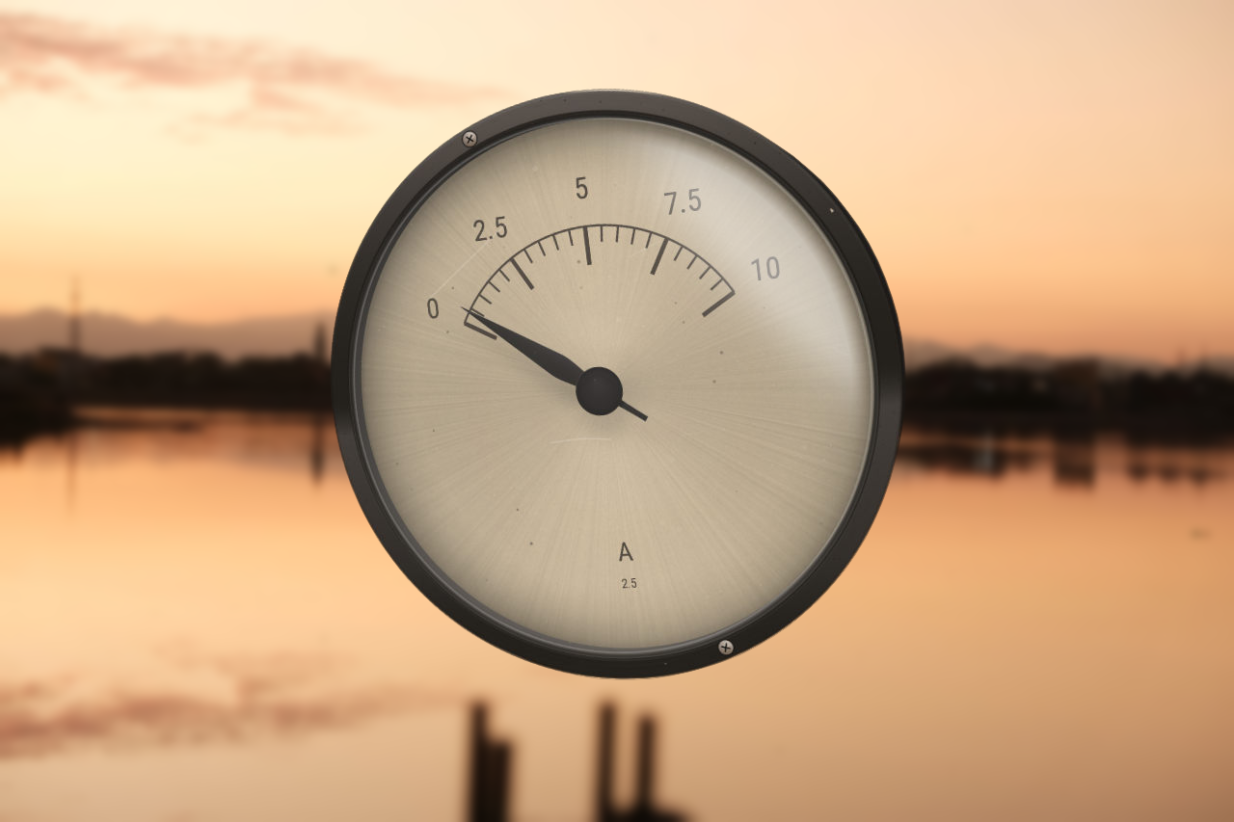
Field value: 0.5 A
